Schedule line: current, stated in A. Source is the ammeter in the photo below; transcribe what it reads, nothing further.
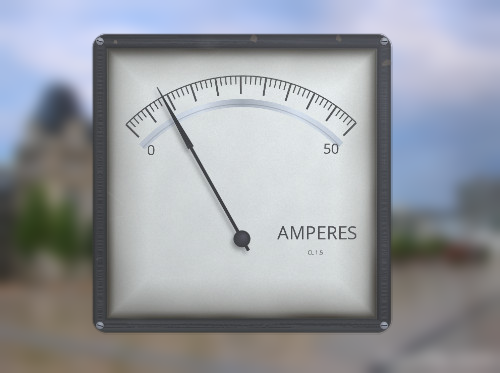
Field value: 9 A
